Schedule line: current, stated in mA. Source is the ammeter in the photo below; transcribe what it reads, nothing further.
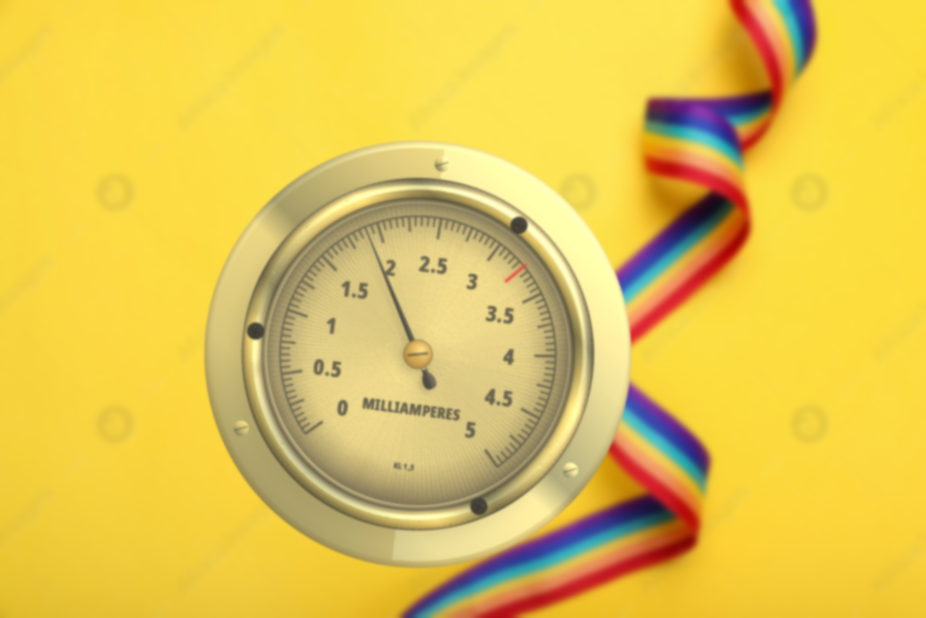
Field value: 1.9 mA
